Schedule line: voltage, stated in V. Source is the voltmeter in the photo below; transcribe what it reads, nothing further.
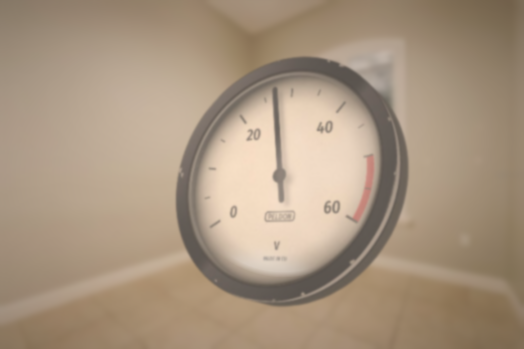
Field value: 27.5 V
